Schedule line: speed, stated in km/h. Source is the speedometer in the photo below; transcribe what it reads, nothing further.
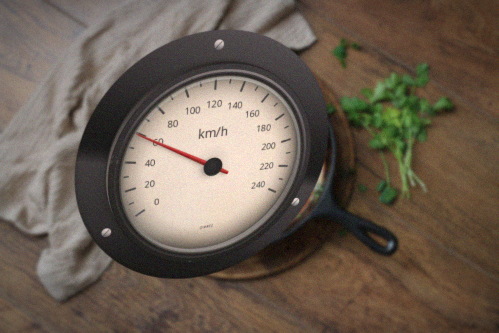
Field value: 60 km/h
